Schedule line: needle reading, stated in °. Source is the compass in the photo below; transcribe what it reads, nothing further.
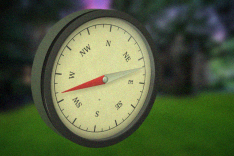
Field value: 250 °
